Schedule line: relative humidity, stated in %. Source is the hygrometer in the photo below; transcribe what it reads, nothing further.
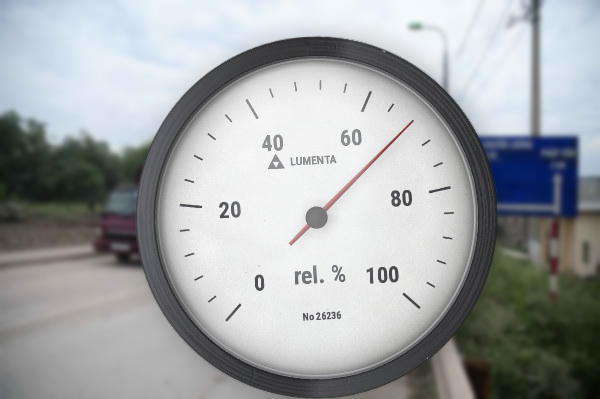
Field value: 68 %
